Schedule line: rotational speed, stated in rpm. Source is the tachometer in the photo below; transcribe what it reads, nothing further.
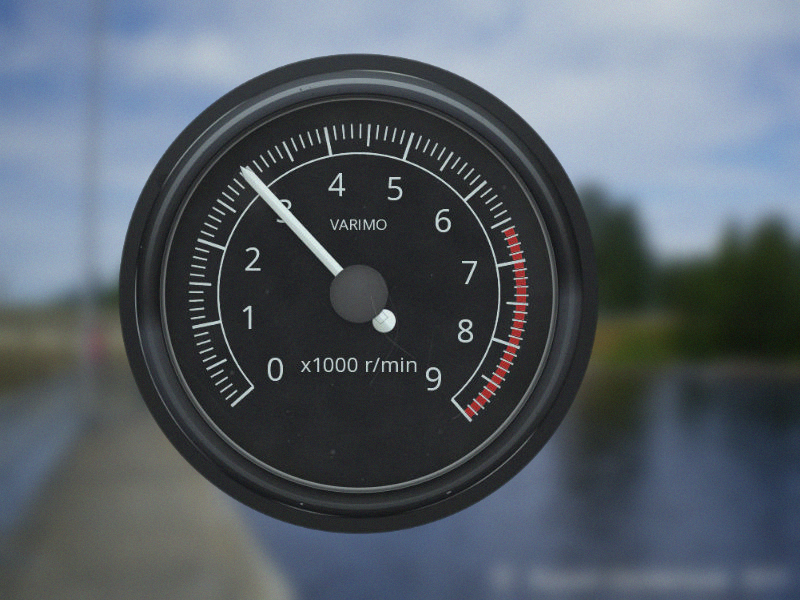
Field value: 2950 rpm
